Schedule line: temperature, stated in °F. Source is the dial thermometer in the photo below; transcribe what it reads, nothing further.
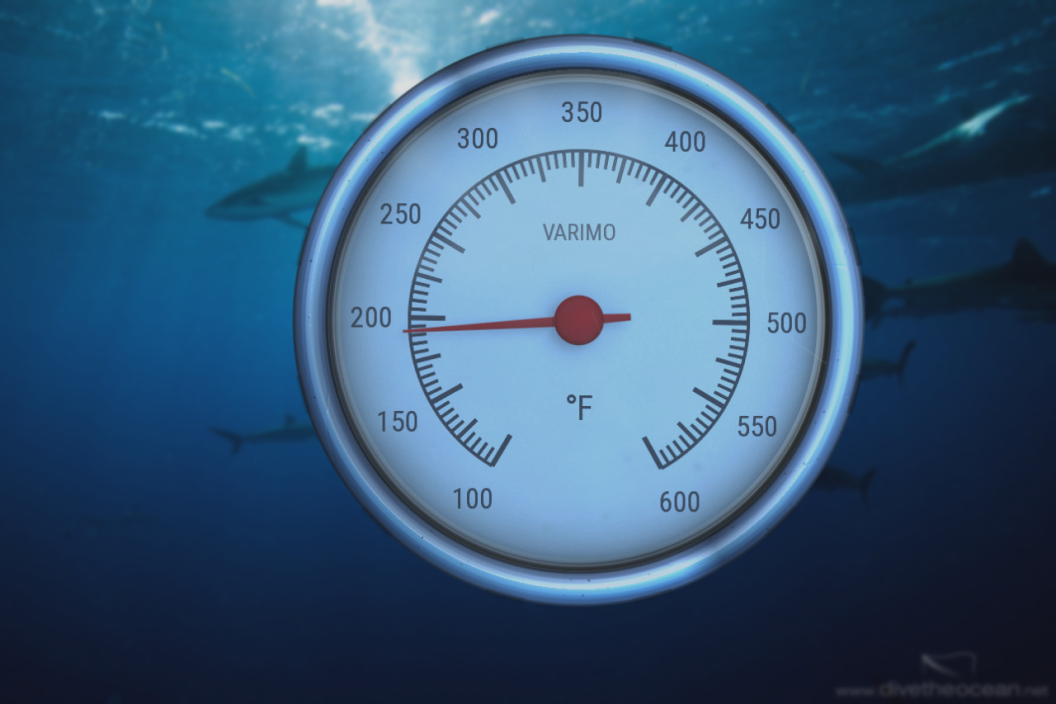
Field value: 192.5 °F
